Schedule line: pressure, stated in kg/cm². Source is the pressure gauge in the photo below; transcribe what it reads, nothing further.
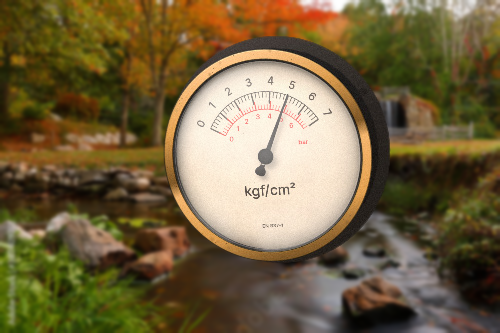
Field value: 5 kg/cm²
